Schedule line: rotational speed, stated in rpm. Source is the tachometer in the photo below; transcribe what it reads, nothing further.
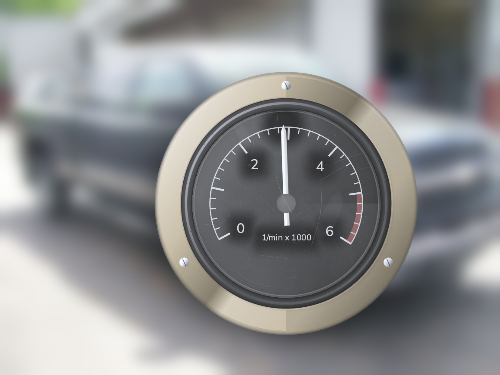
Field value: 2900 rpm
